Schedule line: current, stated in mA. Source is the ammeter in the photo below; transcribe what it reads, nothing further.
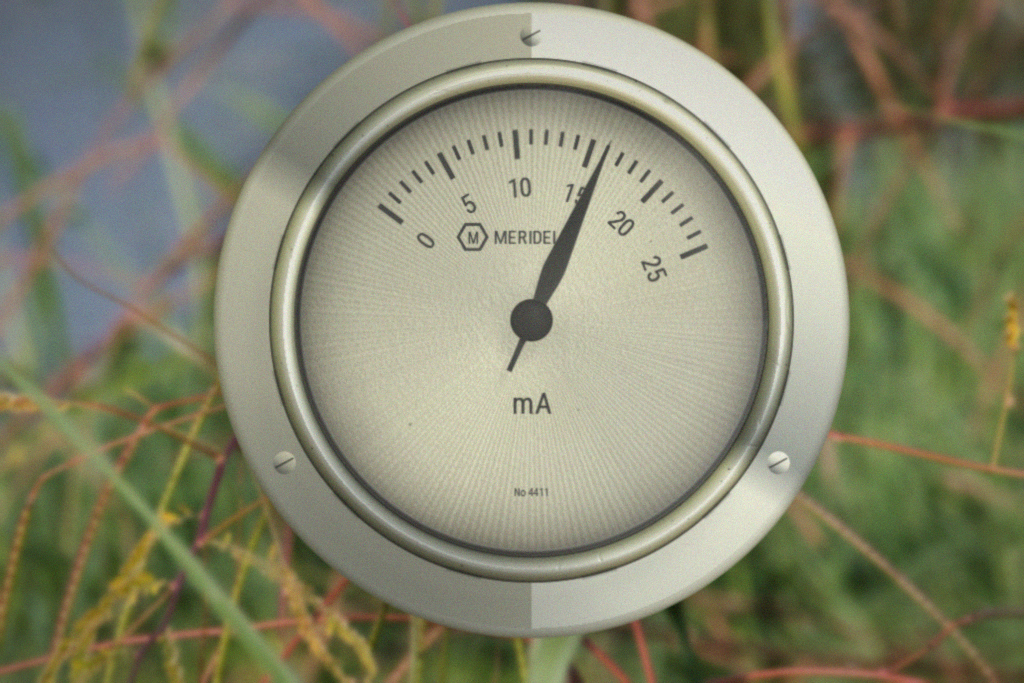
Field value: 16 mA
